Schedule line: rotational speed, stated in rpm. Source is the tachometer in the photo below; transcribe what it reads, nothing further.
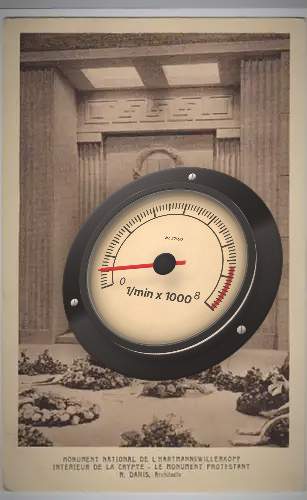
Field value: 500 rpm
